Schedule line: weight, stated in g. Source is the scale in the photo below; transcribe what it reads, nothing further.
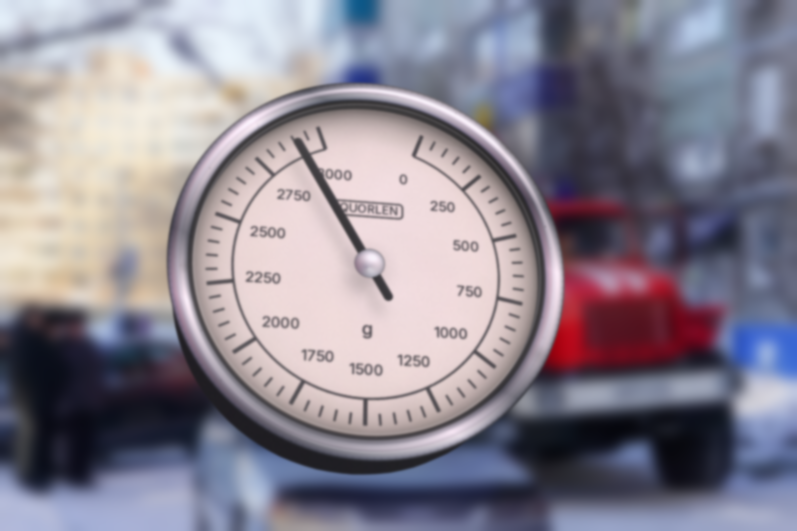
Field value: 2900 g
